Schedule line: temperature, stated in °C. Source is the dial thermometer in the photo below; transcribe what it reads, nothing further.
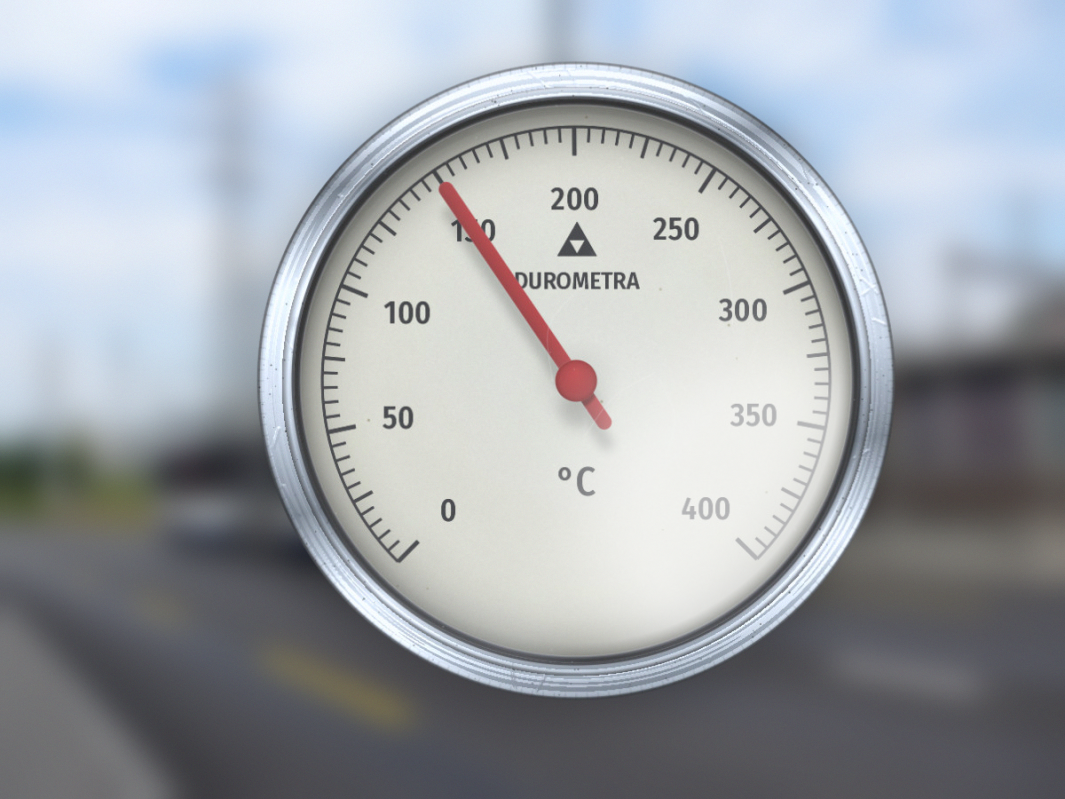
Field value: 150 °C
